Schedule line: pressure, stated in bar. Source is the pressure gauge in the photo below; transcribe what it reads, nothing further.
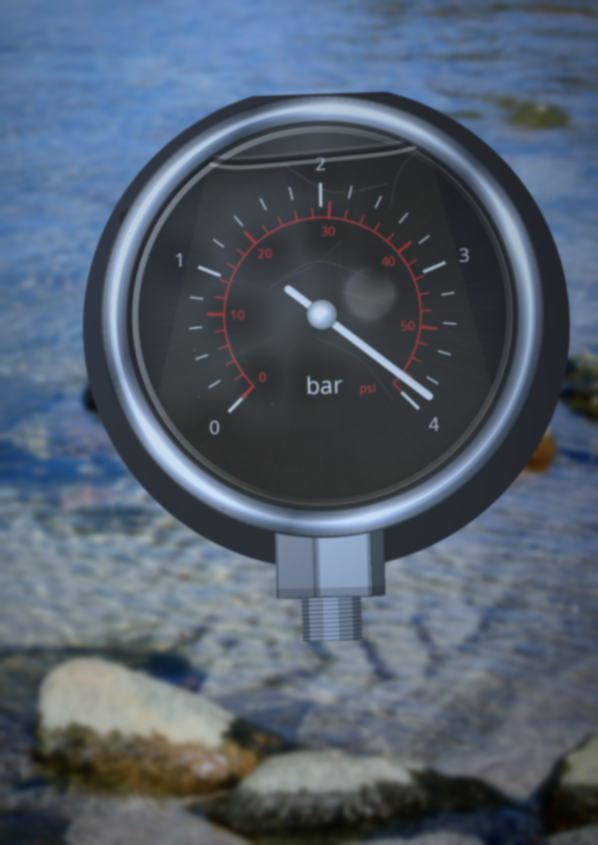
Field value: 3.9 bar
